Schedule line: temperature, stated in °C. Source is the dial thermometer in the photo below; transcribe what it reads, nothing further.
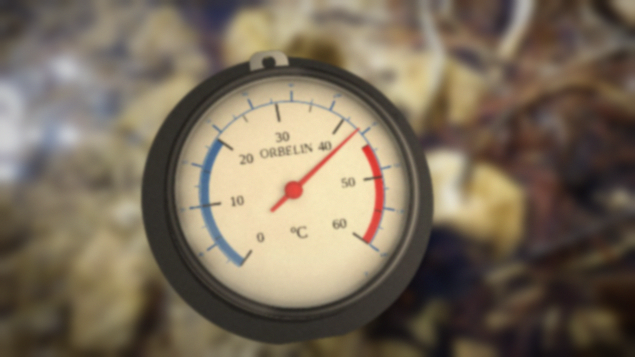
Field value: 42.5 °C
